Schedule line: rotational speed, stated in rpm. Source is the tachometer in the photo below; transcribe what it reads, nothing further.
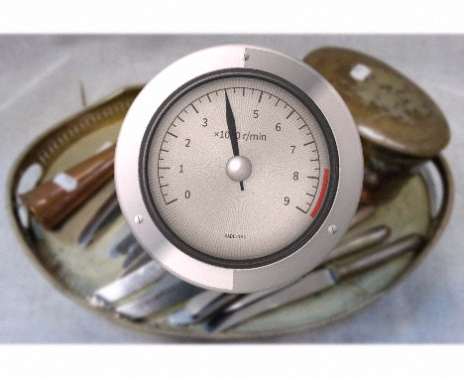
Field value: 4000 rpm
